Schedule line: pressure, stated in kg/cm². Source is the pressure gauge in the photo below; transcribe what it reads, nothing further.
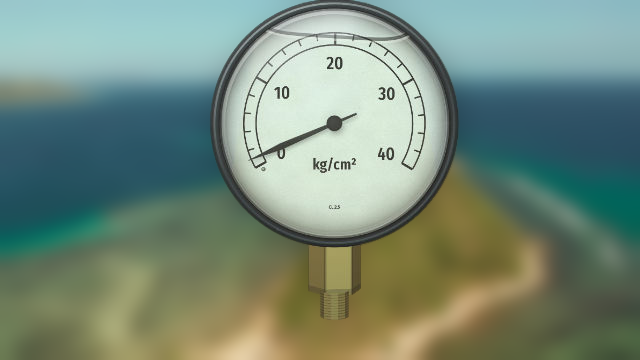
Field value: 1 kg/cm²
